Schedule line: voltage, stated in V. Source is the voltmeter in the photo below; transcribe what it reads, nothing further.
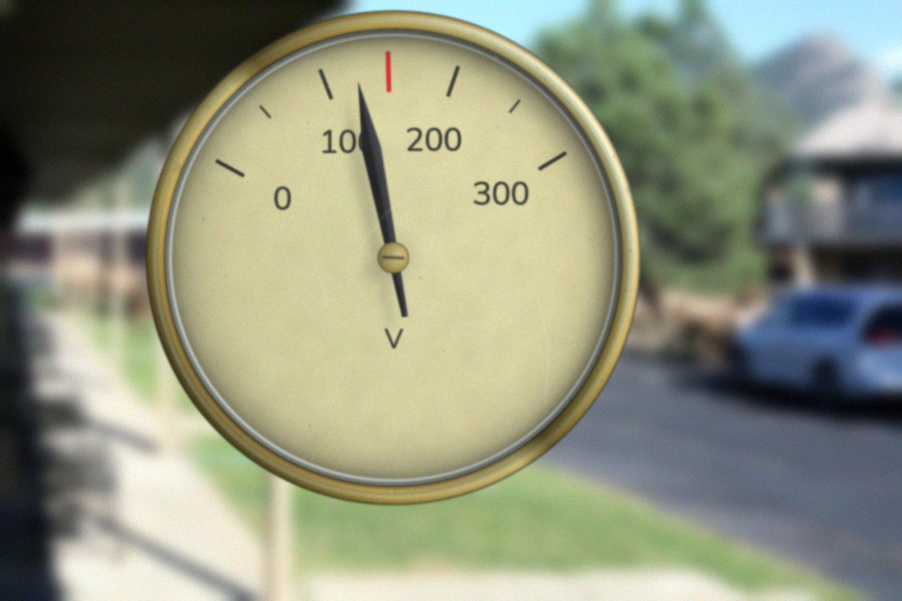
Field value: 125 V
